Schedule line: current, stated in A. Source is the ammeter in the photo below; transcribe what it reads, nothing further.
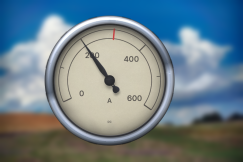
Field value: 200 A
